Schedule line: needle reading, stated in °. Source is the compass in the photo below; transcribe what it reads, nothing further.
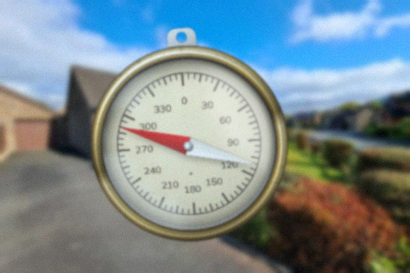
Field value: 290 °
